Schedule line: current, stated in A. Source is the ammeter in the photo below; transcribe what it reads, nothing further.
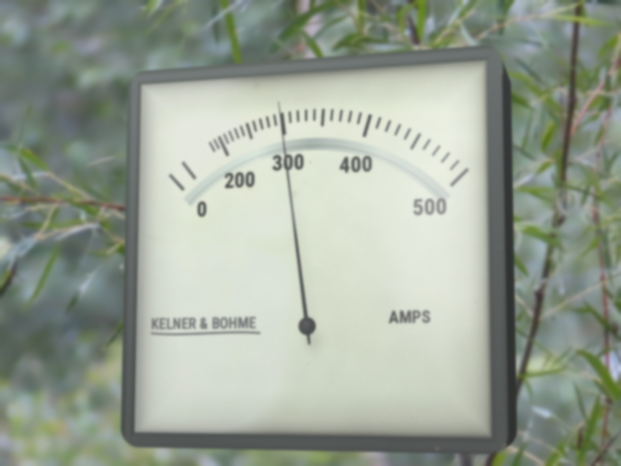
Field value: 300 A
